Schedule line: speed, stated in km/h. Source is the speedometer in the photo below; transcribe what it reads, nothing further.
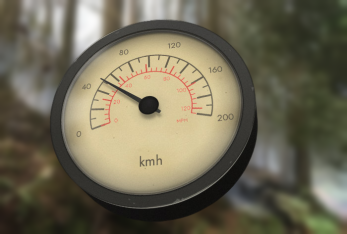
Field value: 50 km/h
